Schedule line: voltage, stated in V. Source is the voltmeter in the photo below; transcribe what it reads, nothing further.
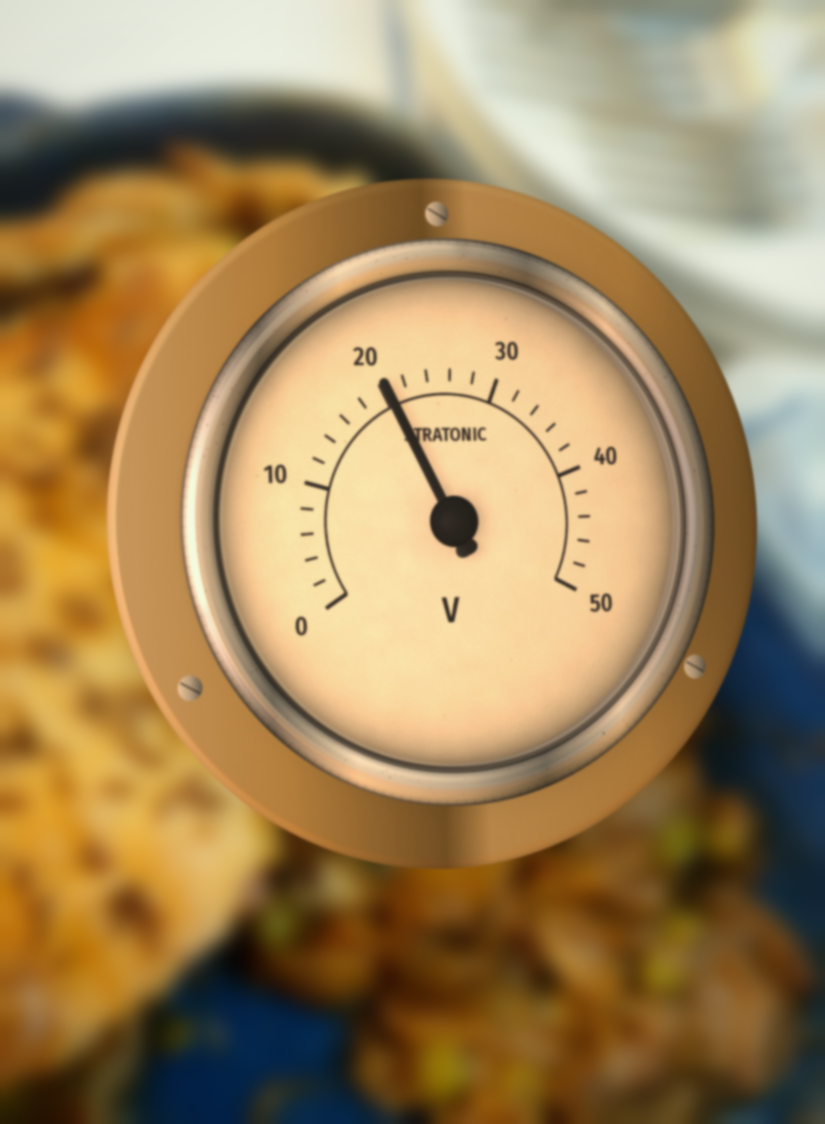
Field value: 20 V
